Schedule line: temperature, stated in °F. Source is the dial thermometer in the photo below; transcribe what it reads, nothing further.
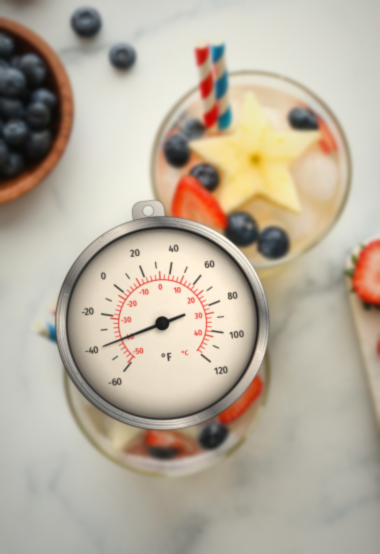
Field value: -40 °F
